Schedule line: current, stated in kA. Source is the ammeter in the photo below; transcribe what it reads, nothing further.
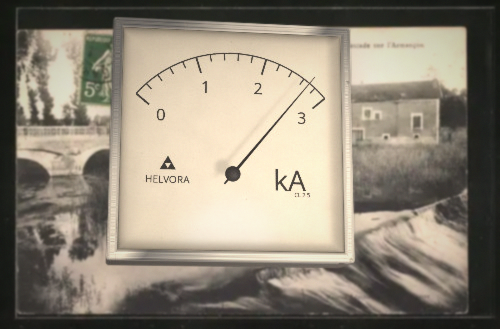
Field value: 2.7 kA
